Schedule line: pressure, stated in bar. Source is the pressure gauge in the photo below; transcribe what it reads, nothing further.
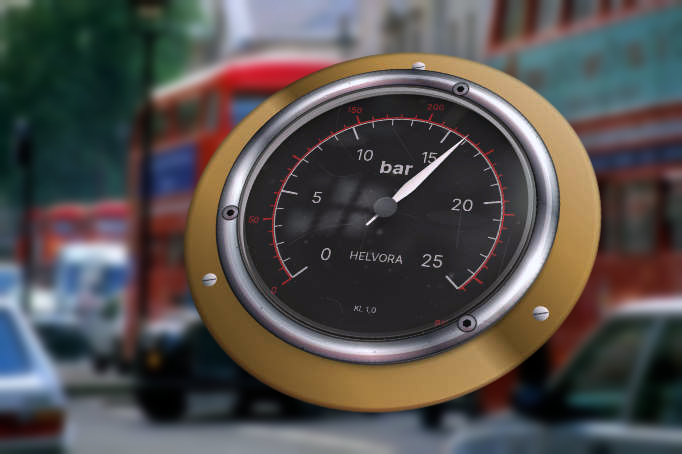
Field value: 16 bar
